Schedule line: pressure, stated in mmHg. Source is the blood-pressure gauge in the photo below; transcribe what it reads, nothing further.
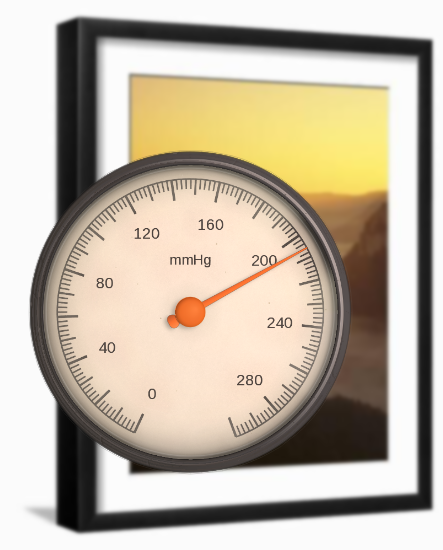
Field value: 206 mmHg
